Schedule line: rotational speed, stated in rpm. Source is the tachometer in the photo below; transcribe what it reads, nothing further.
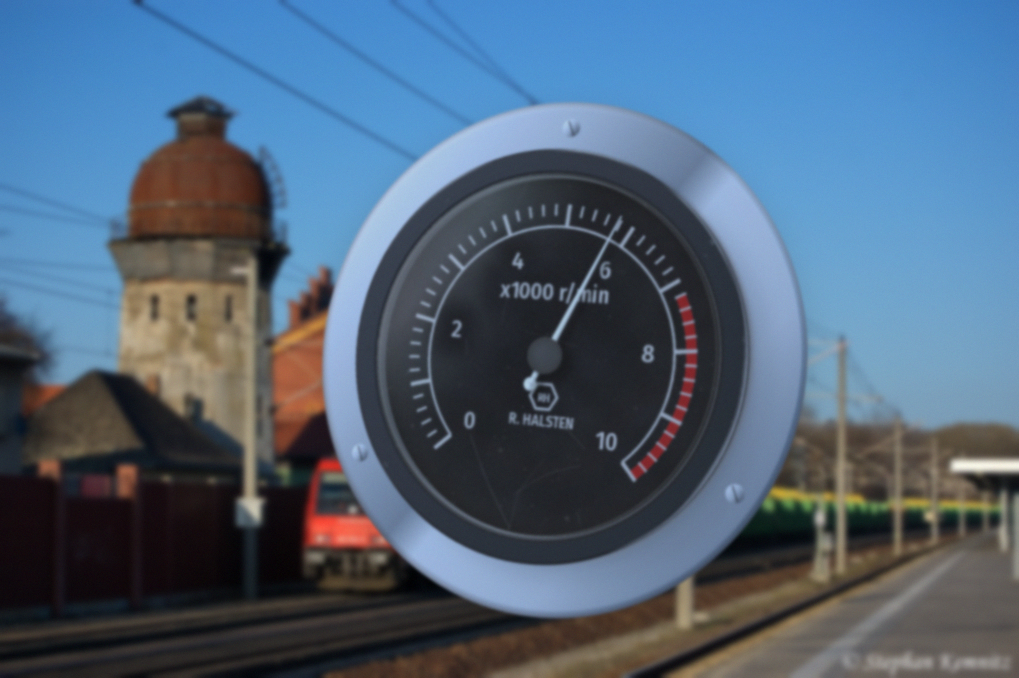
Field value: 5800 rpm
